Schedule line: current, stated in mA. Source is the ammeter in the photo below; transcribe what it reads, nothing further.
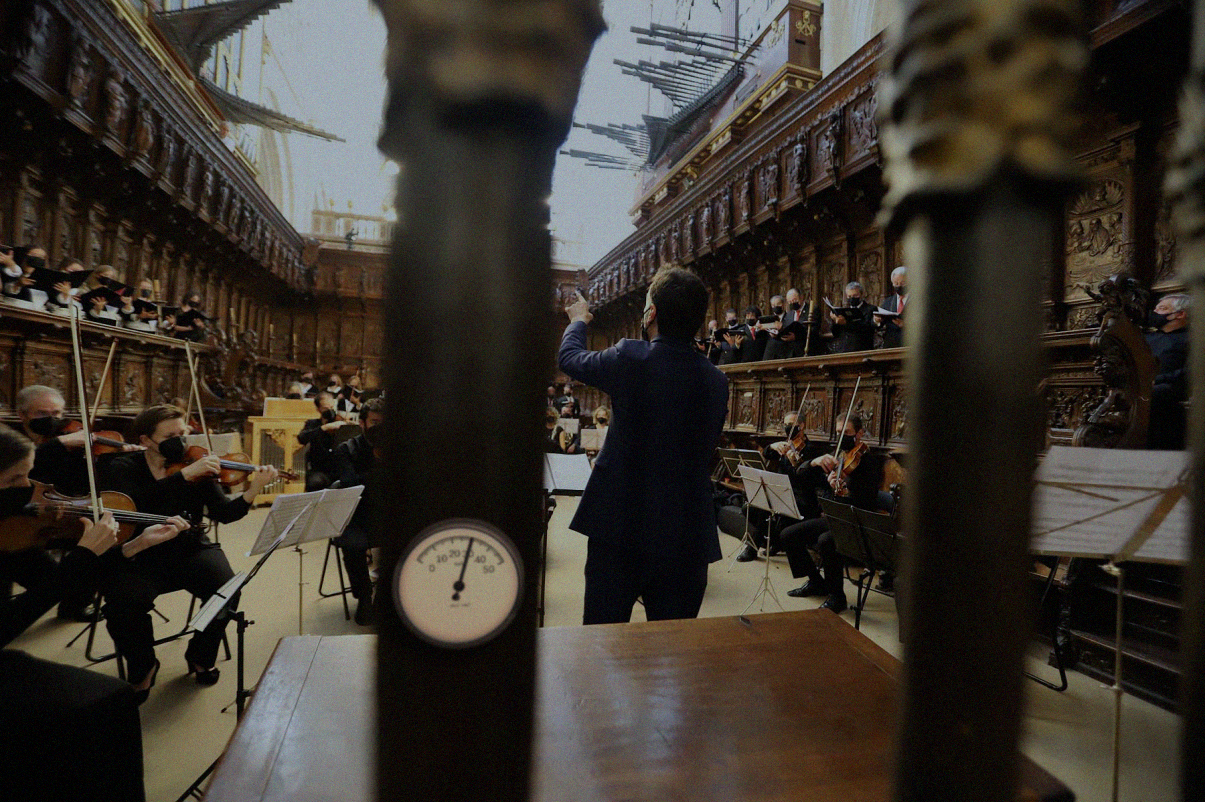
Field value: 30 mA
